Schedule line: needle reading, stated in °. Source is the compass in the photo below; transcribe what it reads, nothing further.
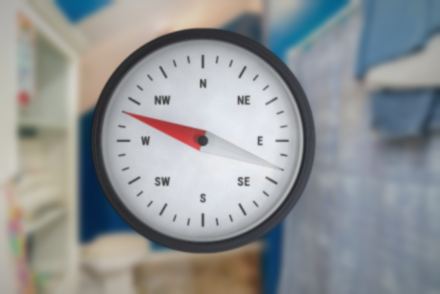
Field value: 290 °
